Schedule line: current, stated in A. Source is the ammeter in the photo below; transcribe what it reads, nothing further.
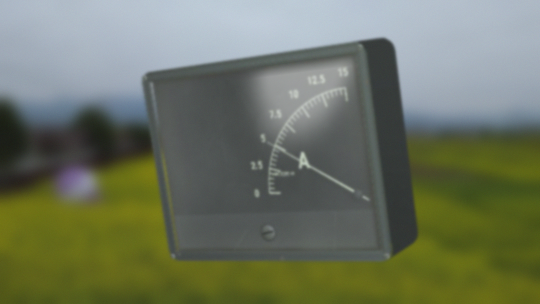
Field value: 5 A
